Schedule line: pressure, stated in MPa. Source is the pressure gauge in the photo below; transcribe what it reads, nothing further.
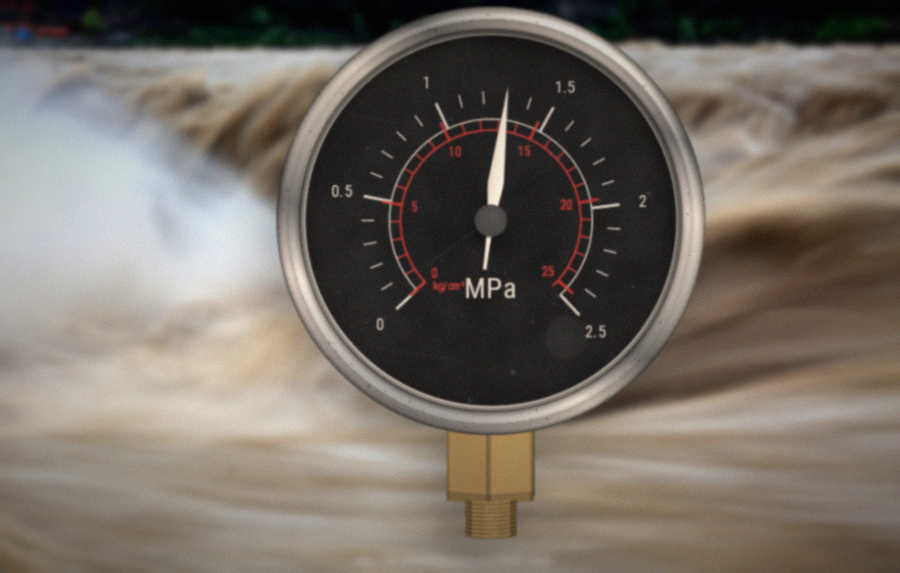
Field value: 1.3 MPa
